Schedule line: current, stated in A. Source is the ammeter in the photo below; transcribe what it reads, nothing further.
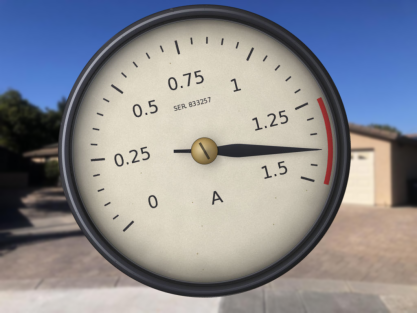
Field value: 1.4 A
